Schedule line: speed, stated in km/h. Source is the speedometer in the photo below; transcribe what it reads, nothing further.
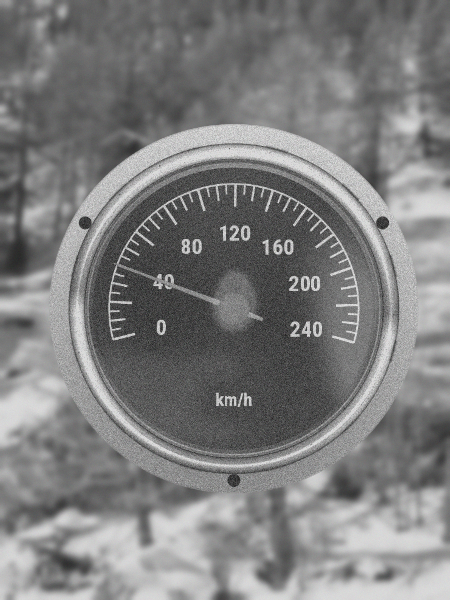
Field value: 40 km/h
